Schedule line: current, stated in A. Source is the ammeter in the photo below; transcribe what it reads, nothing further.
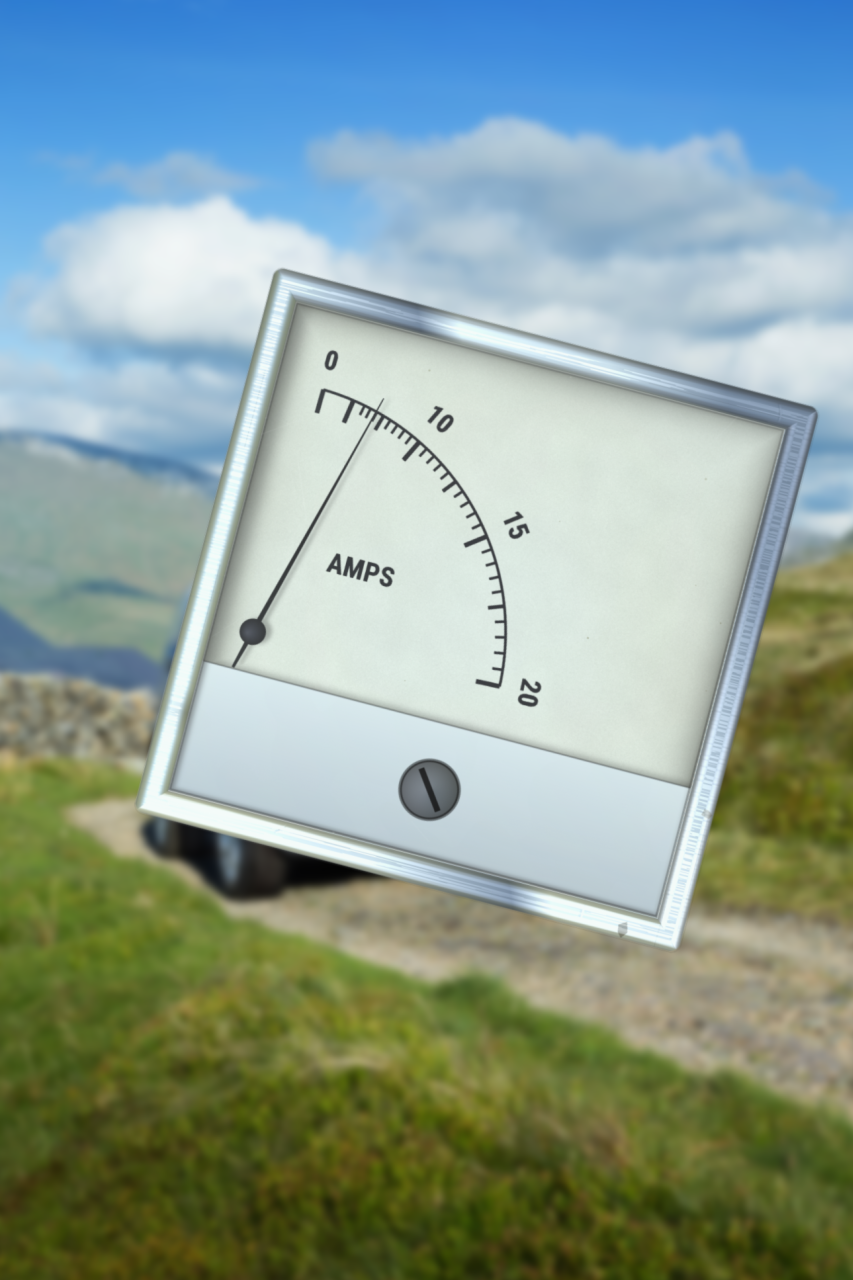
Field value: 7 A
